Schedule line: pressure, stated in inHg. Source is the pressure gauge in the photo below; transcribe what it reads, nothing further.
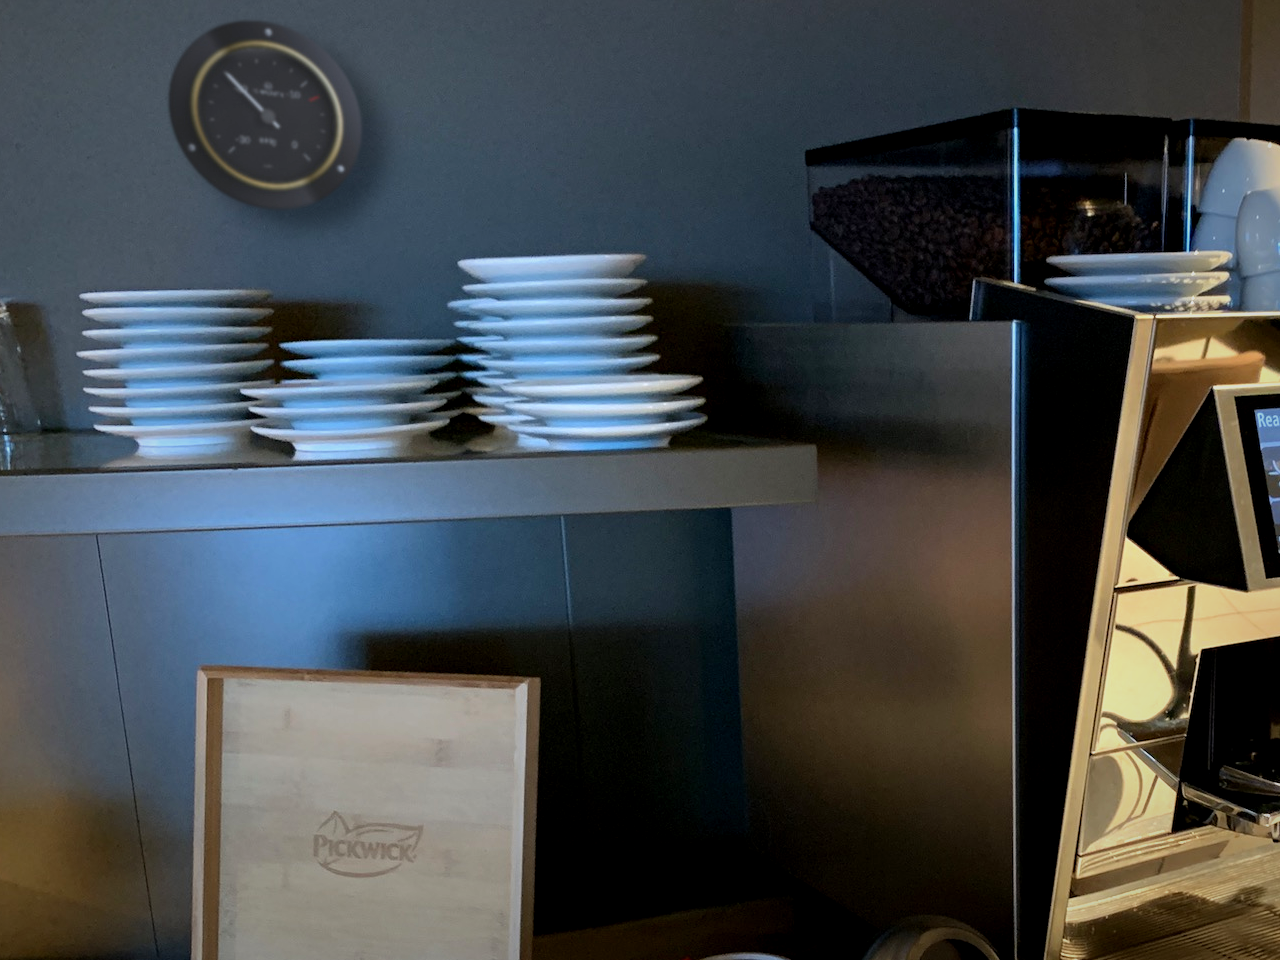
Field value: -20 inHg
